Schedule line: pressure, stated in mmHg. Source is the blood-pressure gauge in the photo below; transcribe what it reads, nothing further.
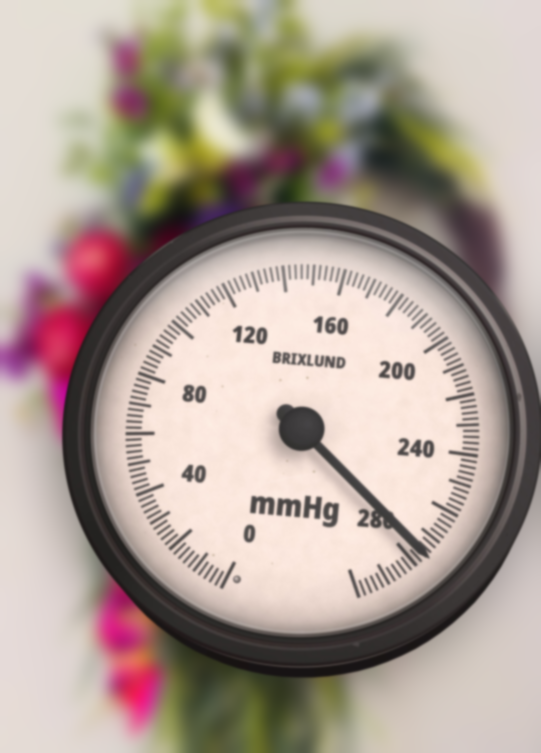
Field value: 276 mmHg
